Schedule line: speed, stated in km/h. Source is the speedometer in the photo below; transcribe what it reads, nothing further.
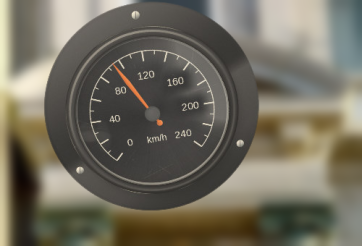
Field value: 95 km/h
